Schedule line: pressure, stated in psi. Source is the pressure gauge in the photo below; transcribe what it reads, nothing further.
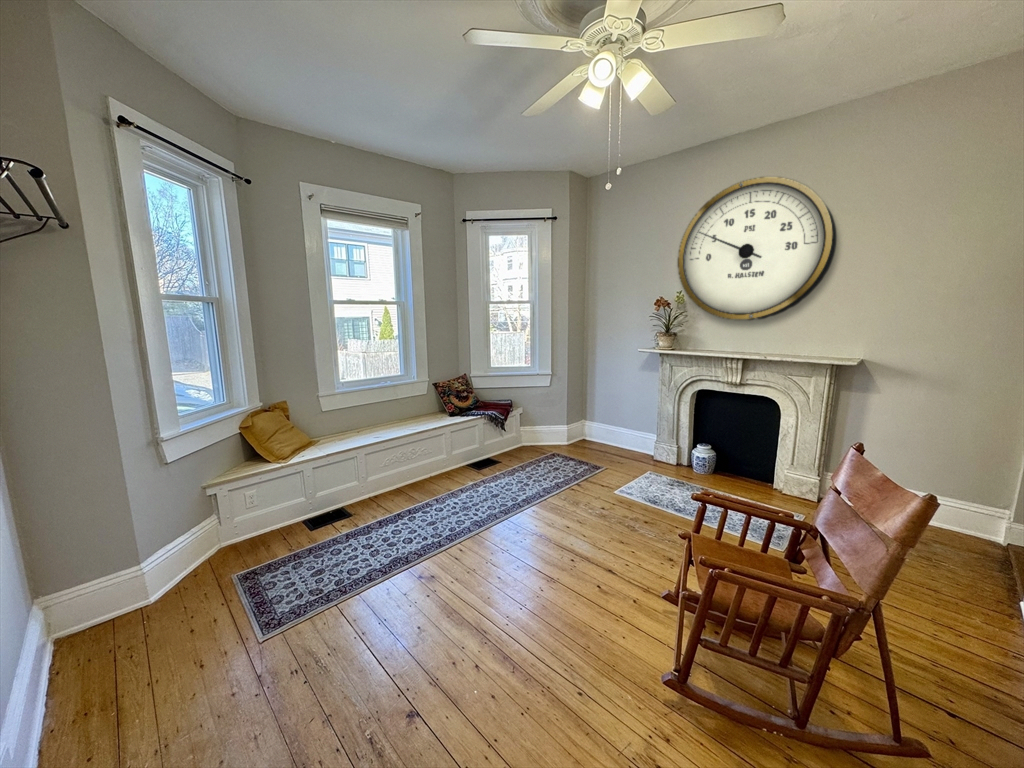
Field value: 5 psi
